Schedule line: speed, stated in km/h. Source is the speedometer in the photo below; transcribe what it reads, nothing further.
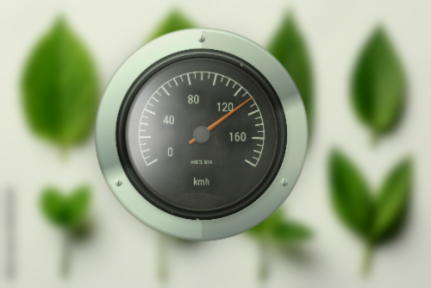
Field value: 130 km/h
